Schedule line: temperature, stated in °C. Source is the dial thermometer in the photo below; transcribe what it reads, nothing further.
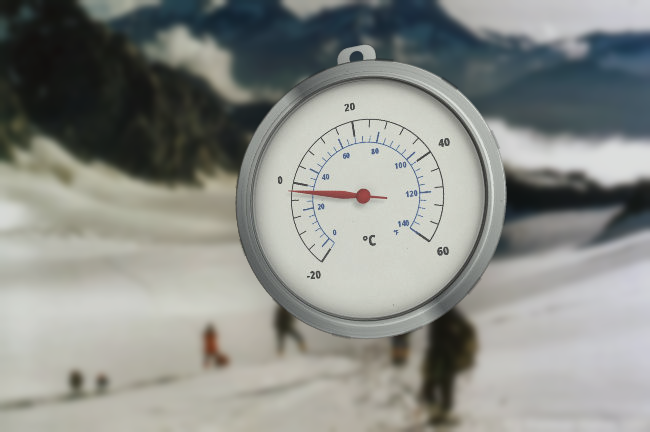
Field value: -2 °C
